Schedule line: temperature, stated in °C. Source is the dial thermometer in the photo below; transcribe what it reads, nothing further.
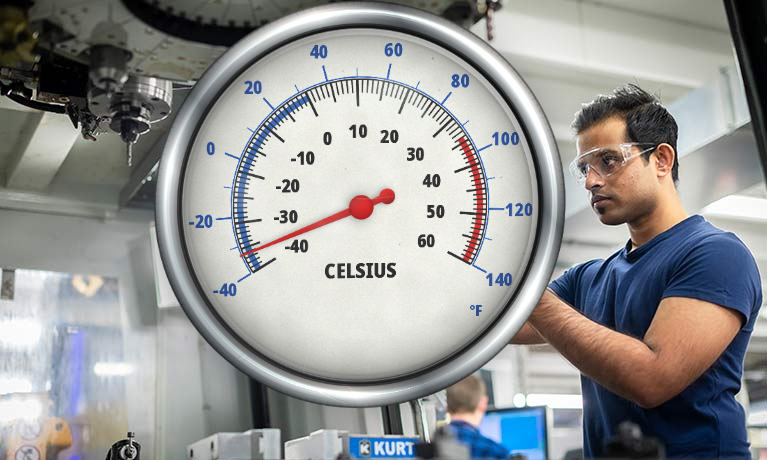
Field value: -36 °C
